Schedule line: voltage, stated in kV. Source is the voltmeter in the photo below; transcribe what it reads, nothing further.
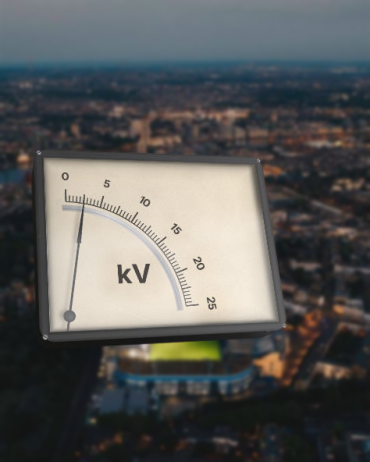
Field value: 2.5 kV
